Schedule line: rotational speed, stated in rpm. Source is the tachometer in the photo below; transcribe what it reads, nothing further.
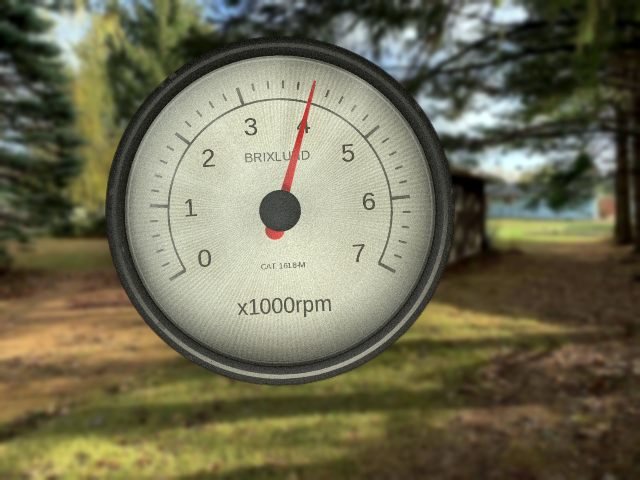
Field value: 4000 rpm
